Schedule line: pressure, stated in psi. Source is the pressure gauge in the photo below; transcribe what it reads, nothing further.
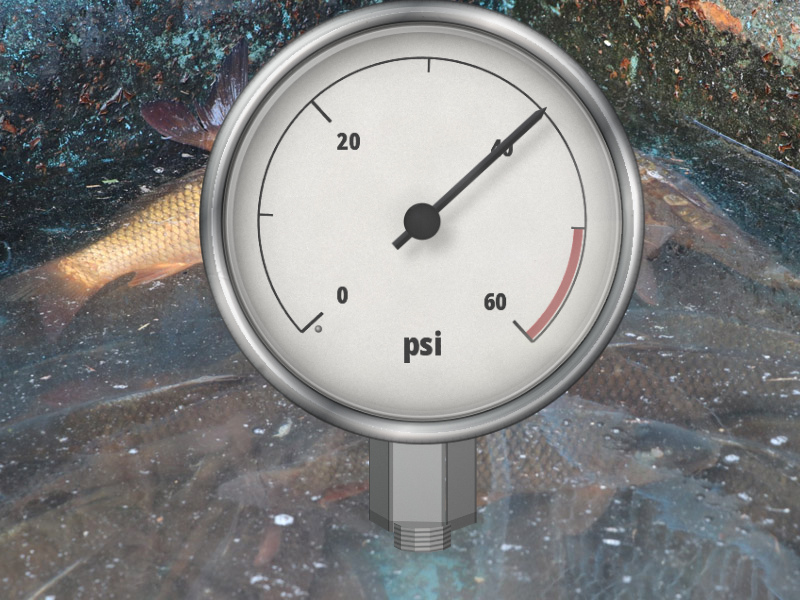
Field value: 40 psi
